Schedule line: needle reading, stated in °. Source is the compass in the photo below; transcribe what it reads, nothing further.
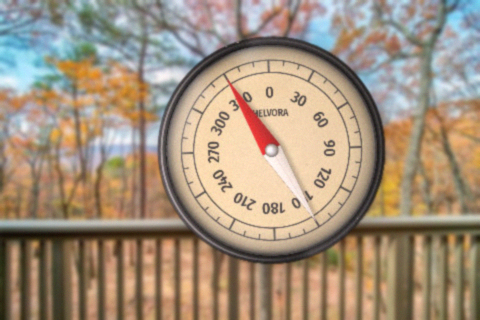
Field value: 330 °
